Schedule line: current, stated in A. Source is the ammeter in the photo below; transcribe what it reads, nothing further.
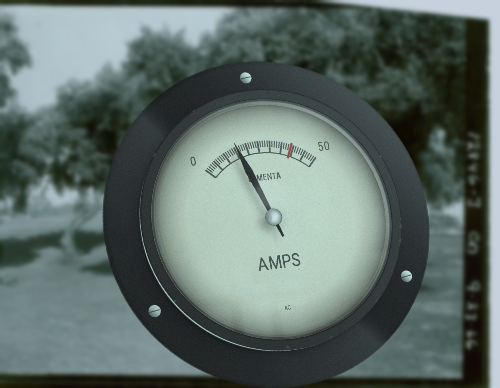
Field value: 15 A
